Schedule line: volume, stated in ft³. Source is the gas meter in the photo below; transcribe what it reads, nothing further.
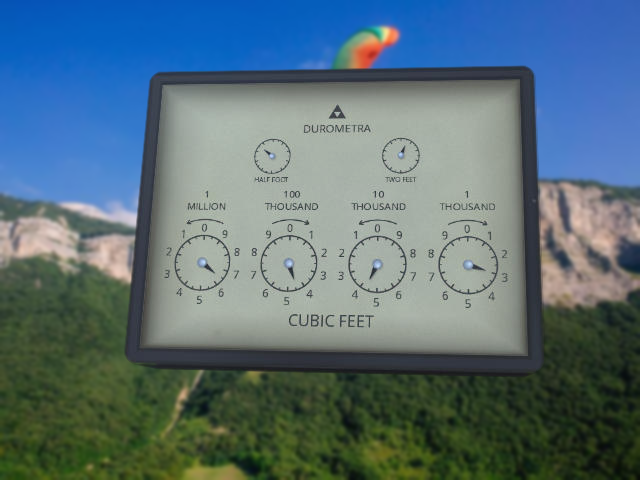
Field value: 644300 ft³
